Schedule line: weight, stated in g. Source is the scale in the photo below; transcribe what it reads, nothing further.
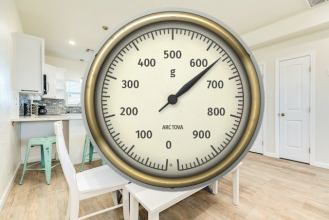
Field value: 640 g
